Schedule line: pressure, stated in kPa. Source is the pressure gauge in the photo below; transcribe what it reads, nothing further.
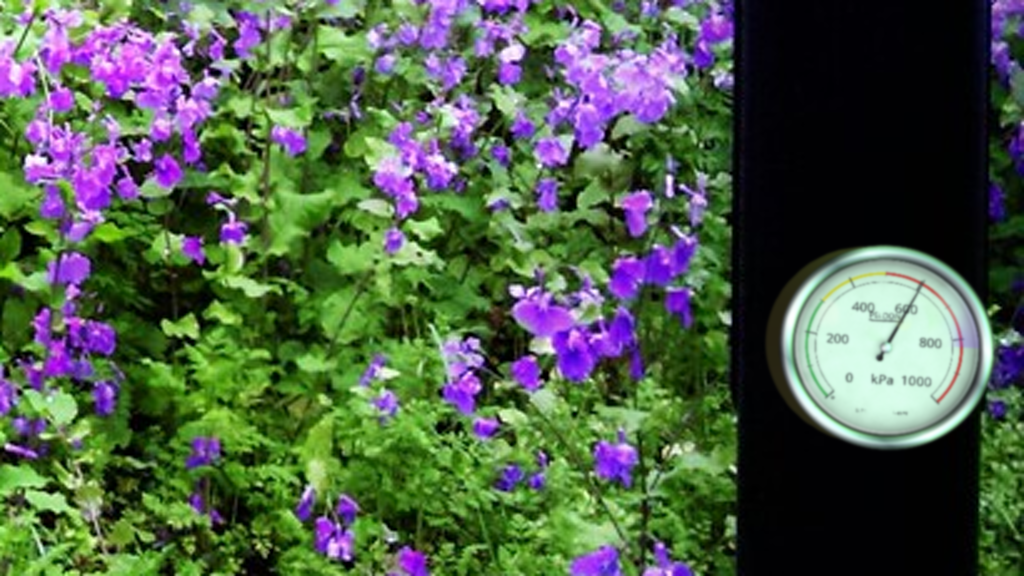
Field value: 600 kPa
